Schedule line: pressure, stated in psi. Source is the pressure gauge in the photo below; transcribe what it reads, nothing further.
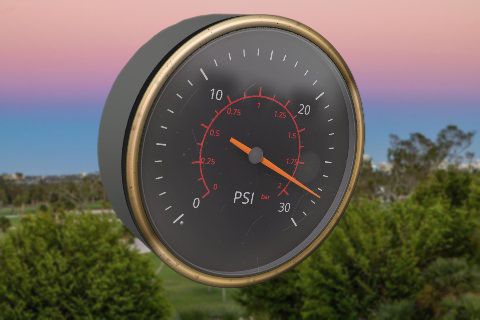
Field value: 27.5 psi
